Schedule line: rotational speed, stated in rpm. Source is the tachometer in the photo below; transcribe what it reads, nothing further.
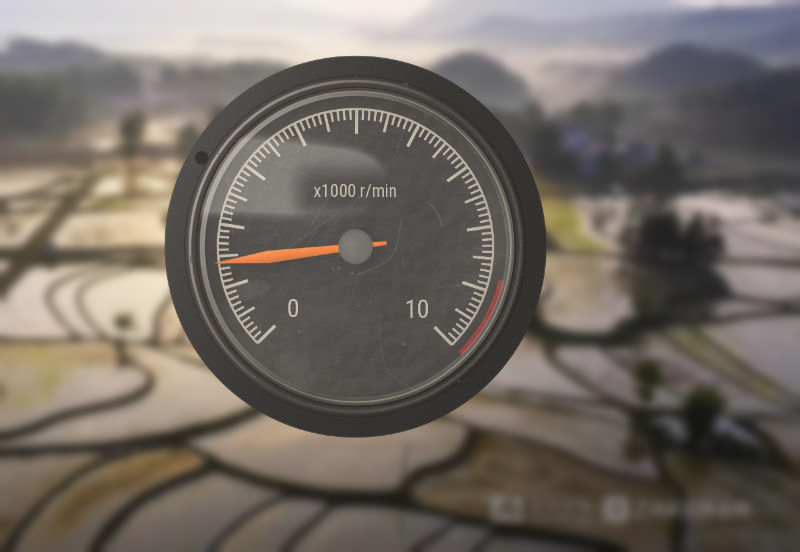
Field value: 1400 rpm
